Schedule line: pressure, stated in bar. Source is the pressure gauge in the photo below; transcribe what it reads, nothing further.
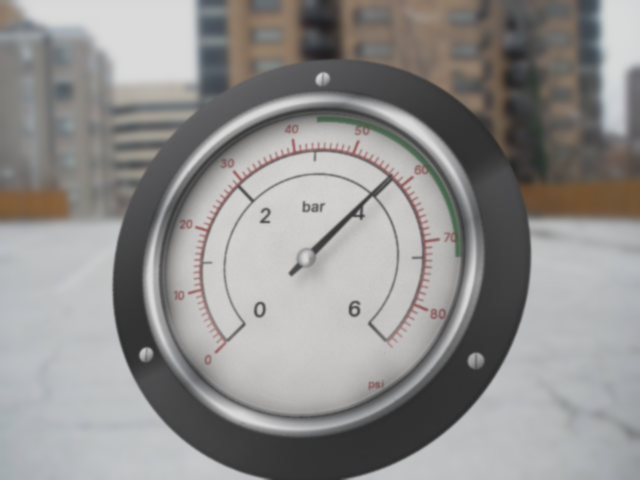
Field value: 4 bar
